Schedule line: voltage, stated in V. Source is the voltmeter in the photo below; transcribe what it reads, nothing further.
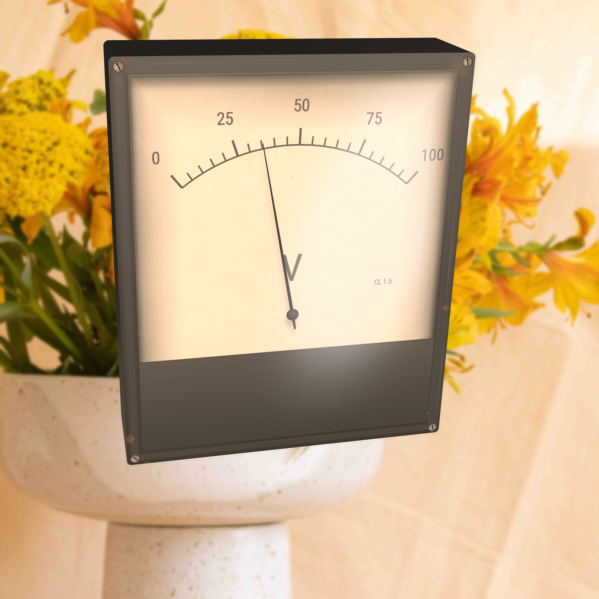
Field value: 35 V
